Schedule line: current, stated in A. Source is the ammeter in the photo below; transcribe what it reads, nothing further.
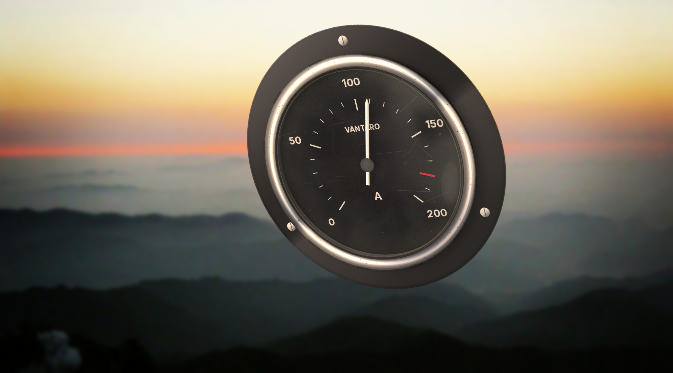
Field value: 110 A
